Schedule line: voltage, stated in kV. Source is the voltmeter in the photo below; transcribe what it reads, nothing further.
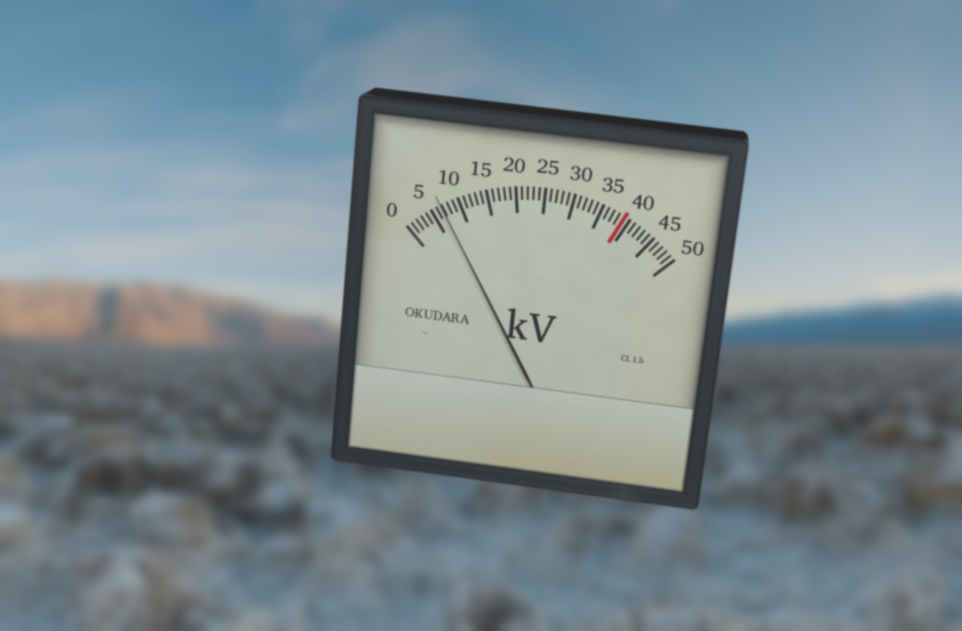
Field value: 7 kV
